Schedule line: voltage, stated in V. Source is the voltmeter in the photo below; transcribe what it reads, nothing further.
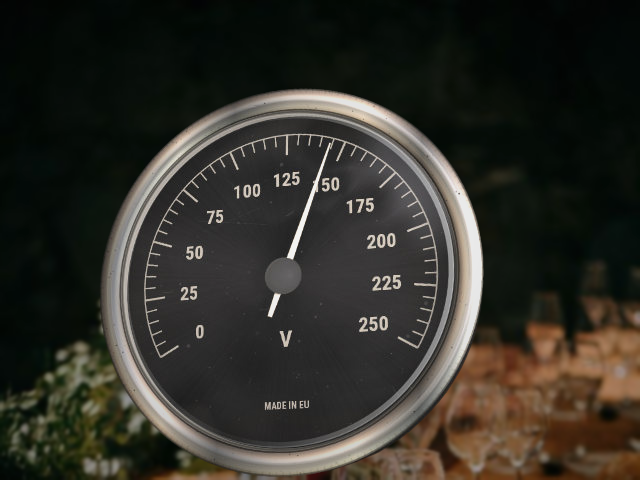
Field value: 145 V
